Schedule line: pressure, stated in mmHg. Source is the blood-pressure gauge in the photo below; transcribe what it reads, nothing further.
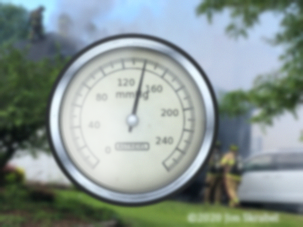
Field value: 140 mmHg
